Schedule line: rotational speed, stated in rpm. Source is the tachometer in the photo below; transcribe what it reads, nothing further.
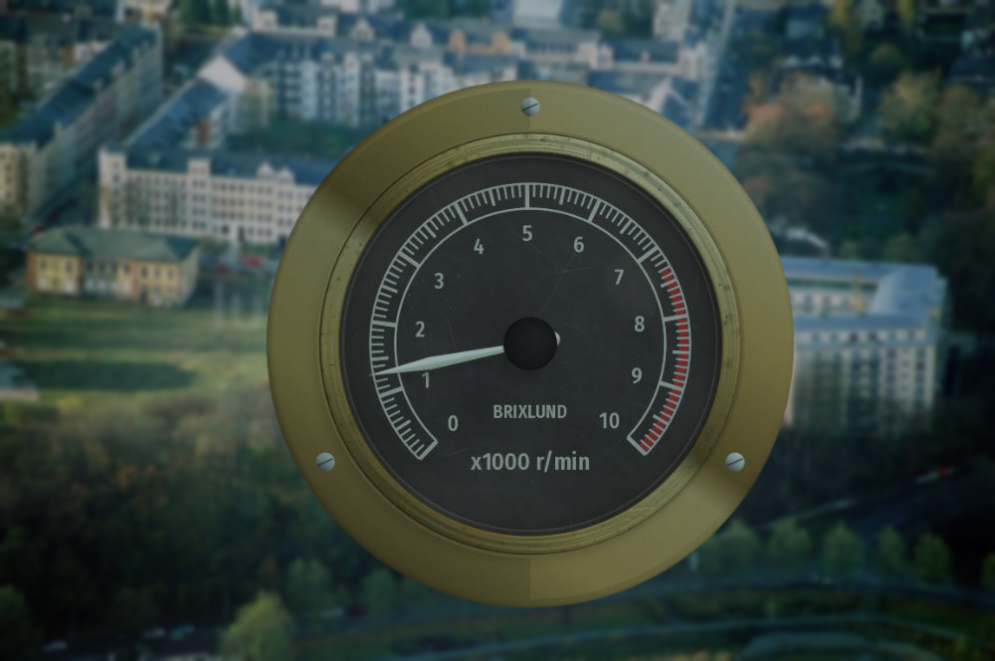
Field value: 1300 rpm
